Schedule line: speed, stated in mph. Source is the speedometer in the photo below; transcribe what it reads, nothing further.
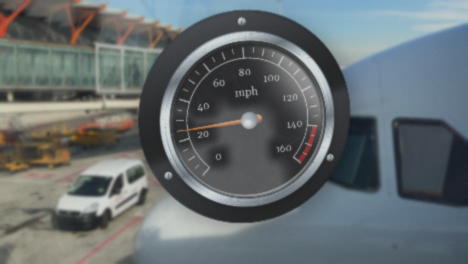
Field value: 25 mph
